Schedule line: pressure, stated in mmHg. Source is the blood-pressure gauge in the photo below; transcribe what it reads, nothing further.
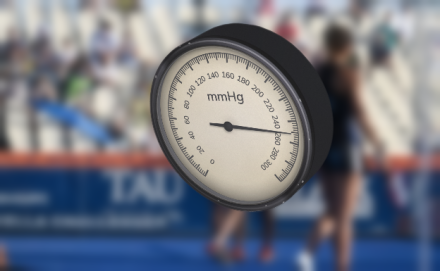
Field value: 250 mmHg
